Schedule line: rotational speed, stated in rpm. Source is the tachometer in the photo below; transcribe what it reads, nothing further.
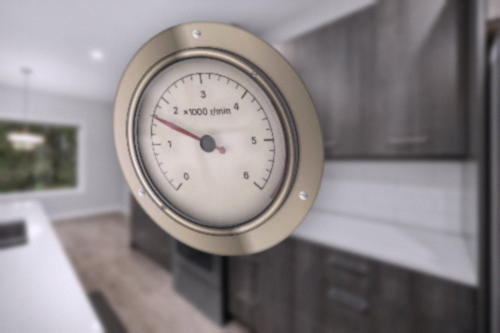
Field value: 1600 rpm
